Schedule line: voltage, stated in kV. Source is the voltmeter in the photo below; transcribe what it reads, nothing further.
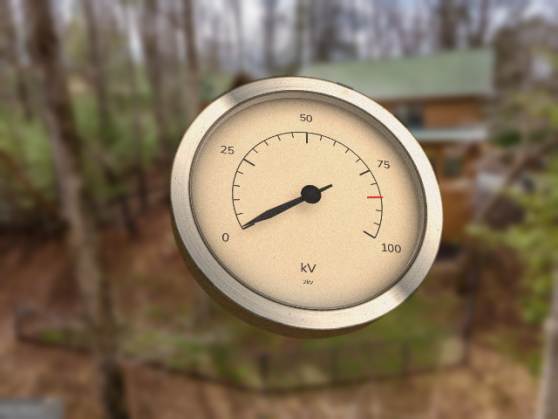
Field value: 0 kV
